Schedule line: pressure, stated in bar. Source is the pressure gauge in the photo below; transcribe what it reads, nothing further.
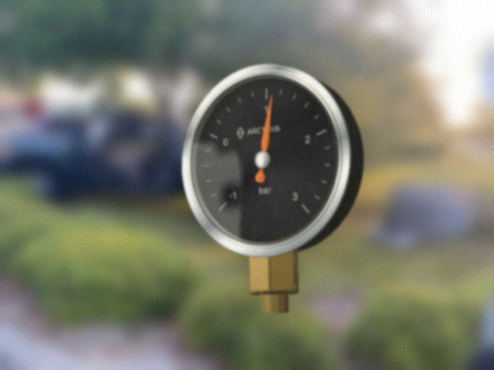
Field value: 1.1 bar
